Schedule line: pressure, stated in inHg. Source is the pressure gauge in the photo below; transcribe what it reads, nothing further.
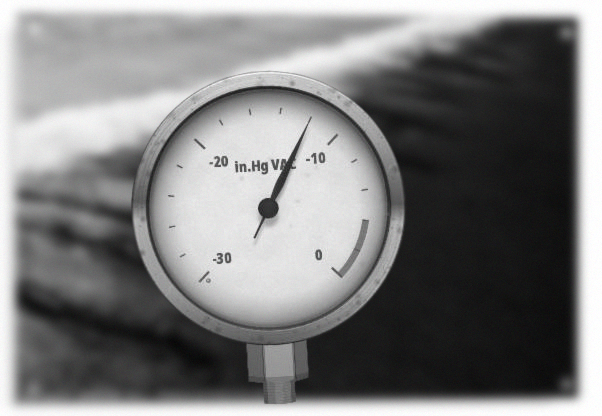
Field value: -12 inHg
